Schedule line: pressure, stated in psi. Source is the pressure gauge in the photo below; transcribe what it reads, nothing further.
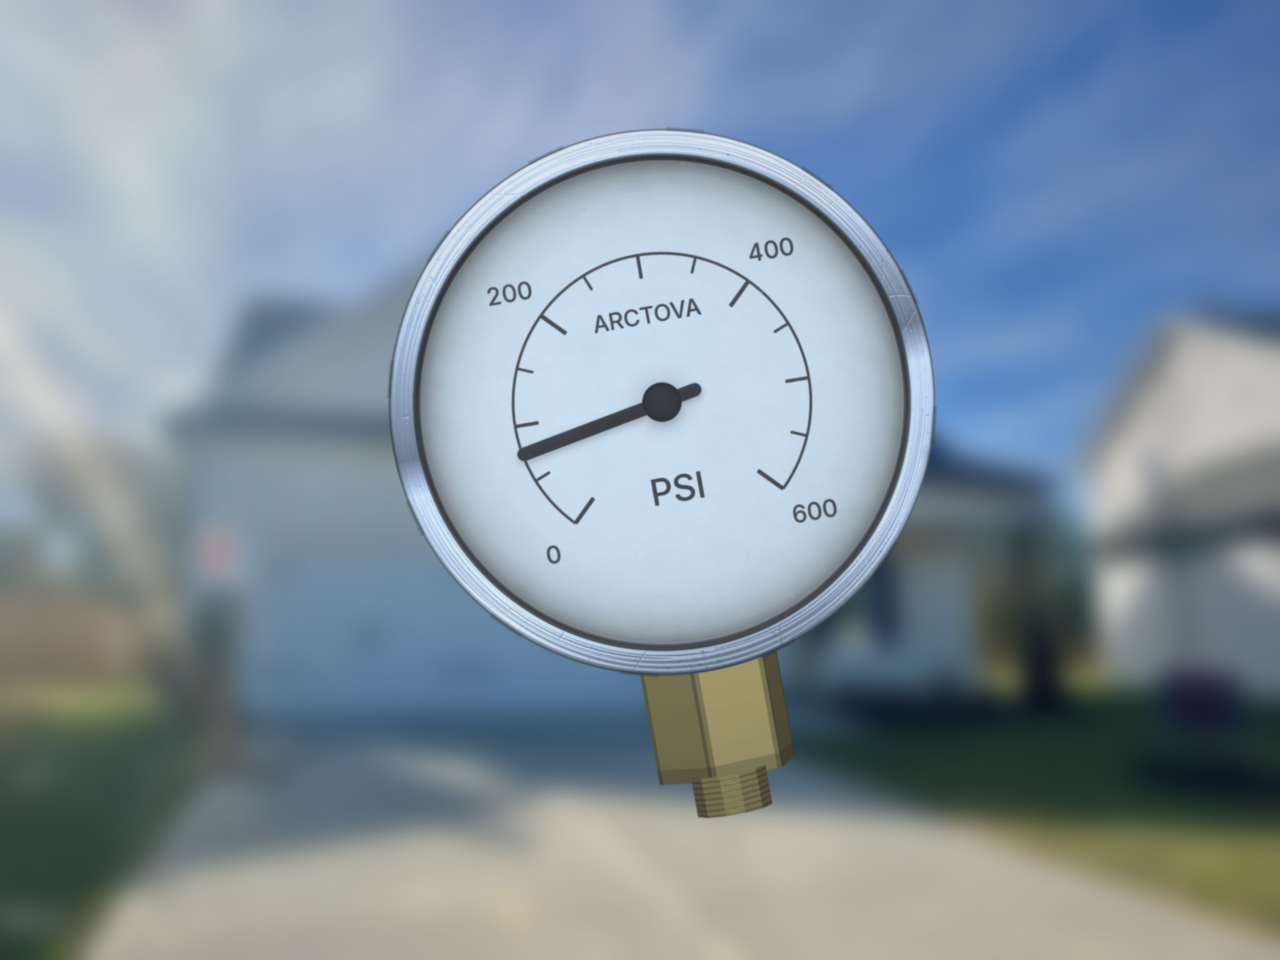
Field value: 75 psi
